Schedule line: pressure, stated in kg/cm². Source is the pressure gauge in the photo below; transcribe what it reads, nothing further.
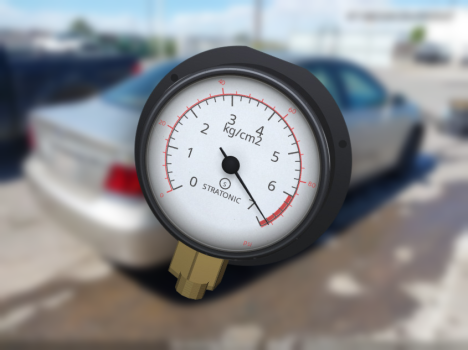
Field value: 6.8 kg/cm²
